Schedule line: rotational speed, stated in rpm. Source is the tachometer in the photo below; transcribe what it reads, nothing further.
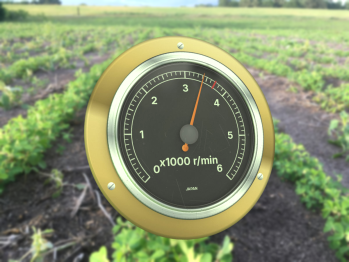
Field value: 3400 rpm
